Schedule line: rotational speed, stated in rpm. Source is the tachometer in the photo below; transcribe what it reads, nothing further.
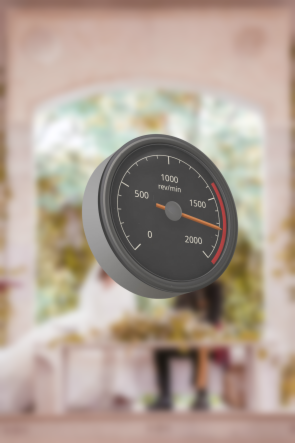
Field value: 1750 rpm
